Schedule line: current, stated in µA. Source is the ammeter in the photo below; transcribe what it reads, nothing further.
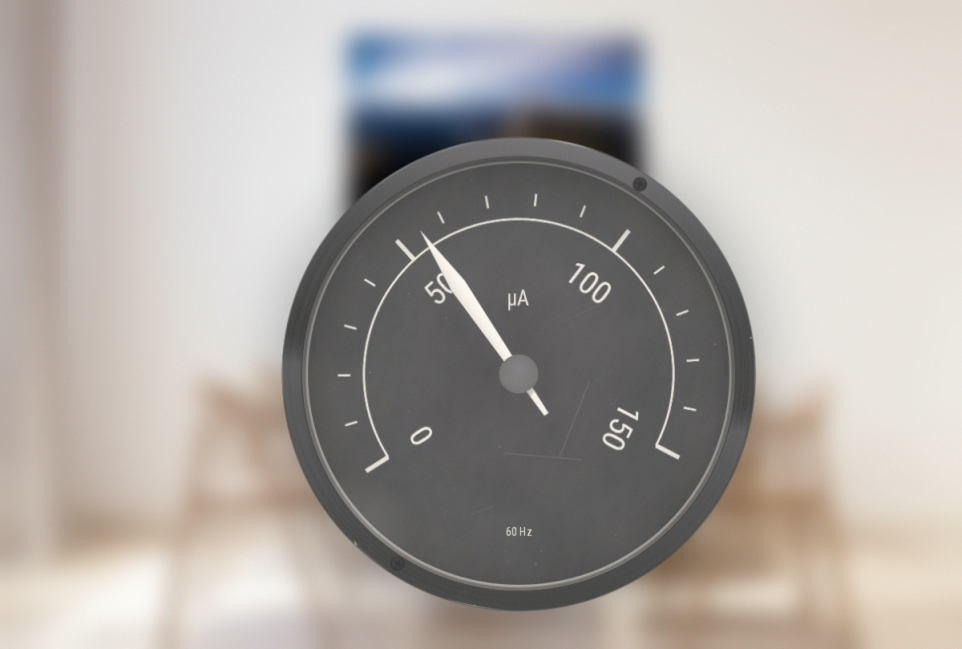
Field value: 55 µA
